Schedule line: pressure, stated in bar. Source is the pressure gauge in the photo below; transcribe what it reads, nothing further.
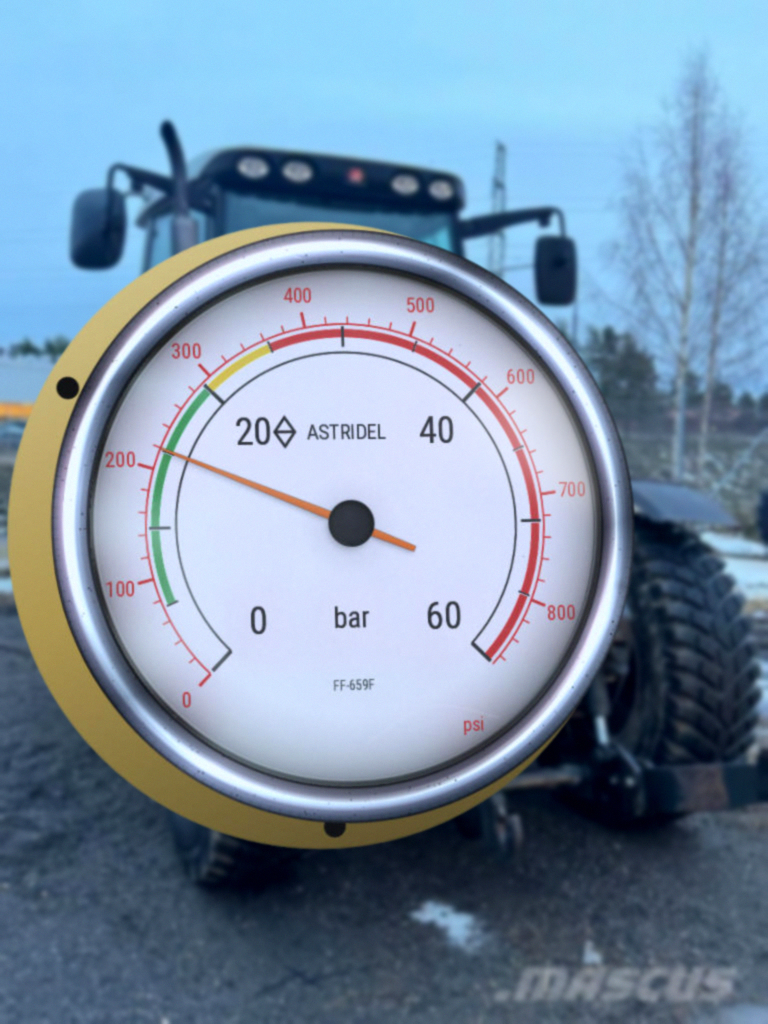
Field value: 15 bar
